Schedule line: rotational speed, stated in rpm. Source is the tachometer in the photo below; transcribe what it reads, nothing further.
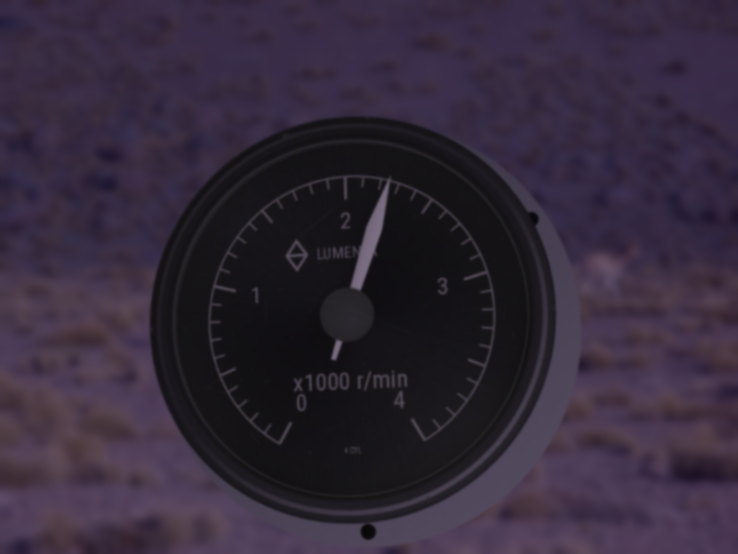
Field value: 2250 rpm
